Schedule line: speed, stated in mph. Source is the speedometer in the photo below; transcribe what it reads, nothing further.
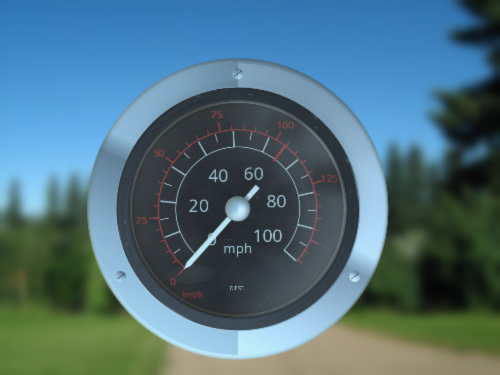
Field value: 0 mph
